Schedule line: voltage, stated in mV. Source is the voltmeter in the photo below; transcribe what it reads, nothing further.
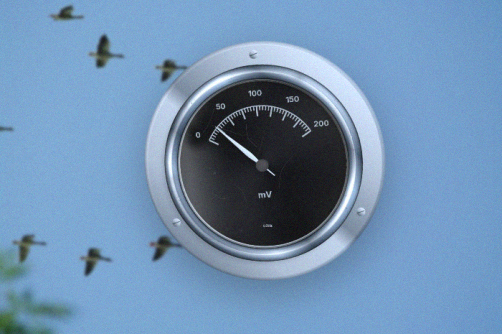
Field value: 25 mV
